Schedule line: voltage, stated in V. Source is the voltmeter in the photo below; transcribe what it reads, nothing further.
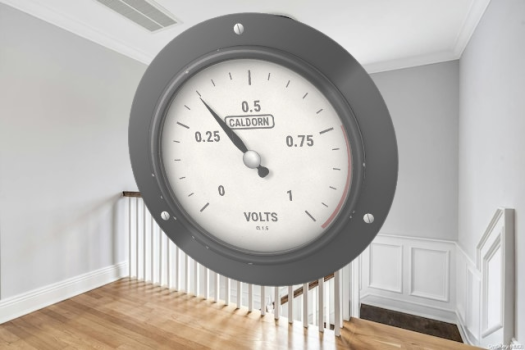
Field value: 0.35 V
